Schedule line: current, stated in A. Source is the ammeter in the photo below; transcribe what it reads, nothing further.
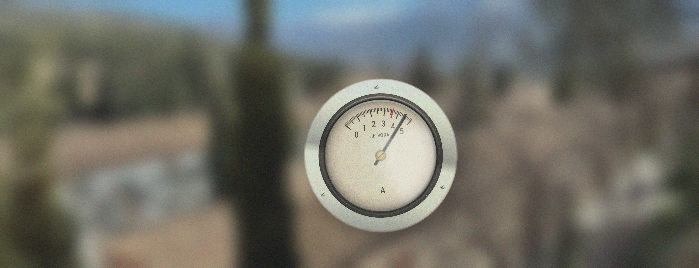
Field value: 4.5 A
